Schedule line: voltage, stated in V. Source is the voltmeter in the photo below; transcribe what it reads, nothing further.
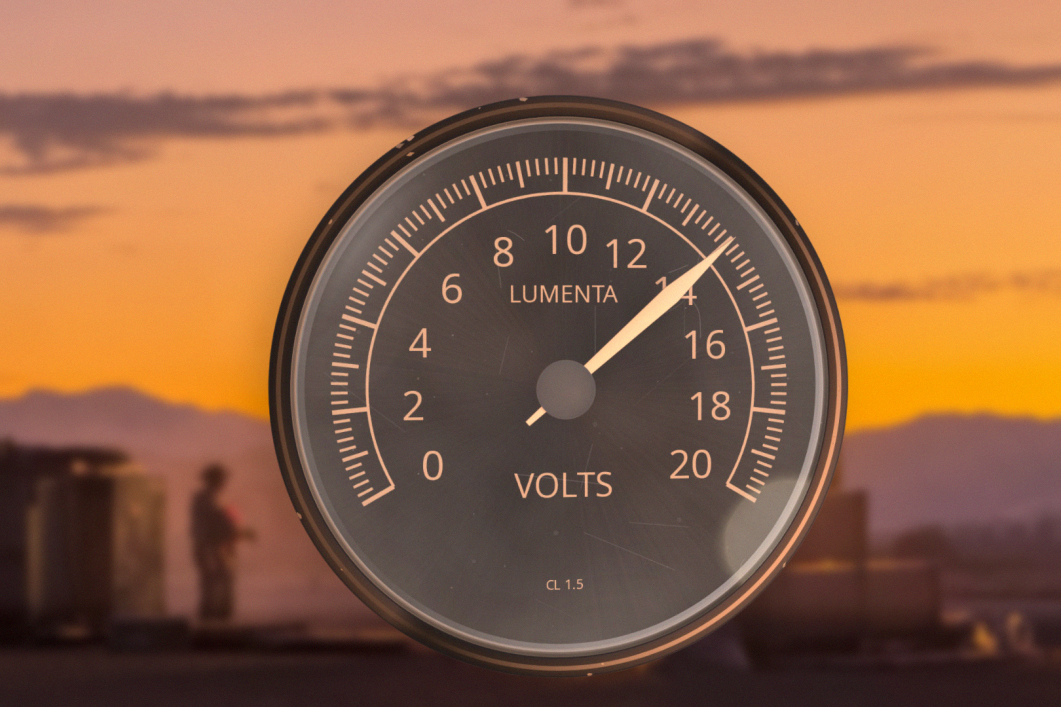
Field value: 14 V
